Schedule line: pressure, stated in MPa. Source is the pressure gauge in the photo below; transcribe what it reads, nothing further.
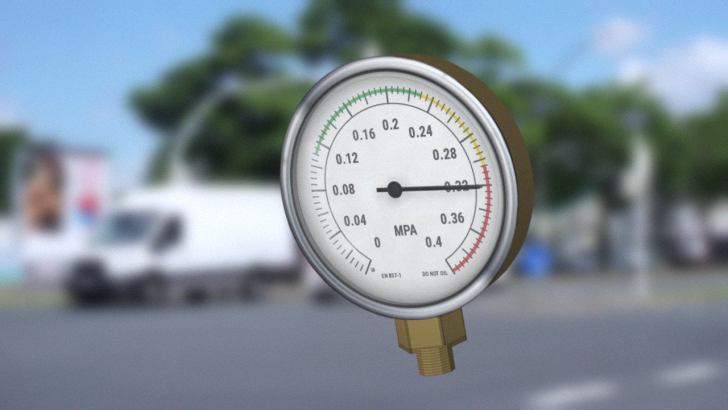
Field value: 0.32 MPa
